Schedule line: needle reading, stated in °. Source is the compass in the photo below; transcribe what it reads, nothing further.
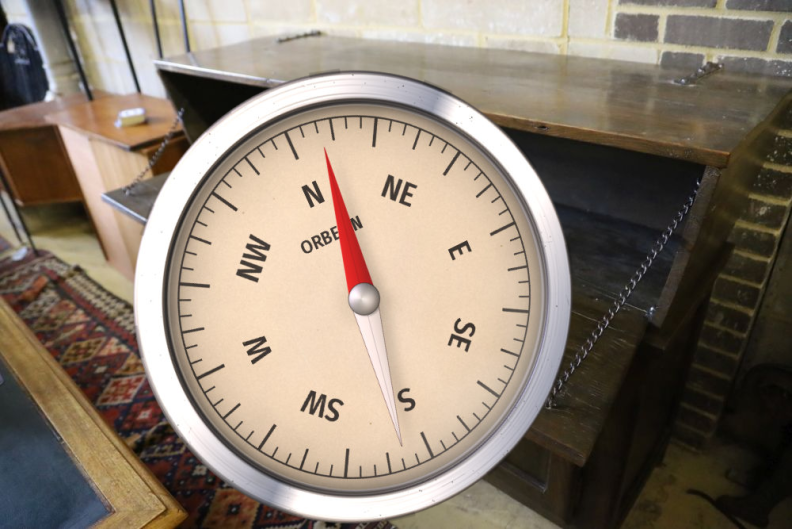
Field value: 10 °
